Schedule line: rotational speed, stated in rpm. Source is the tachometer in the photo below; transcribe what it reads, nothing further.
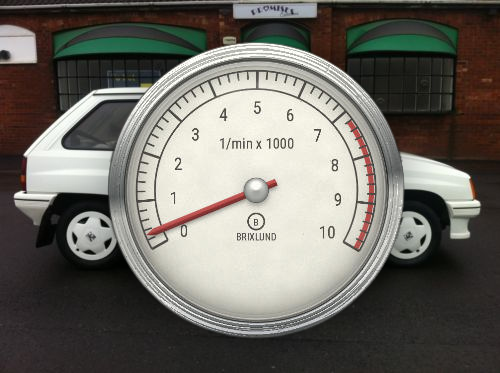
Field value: 300 rpm
